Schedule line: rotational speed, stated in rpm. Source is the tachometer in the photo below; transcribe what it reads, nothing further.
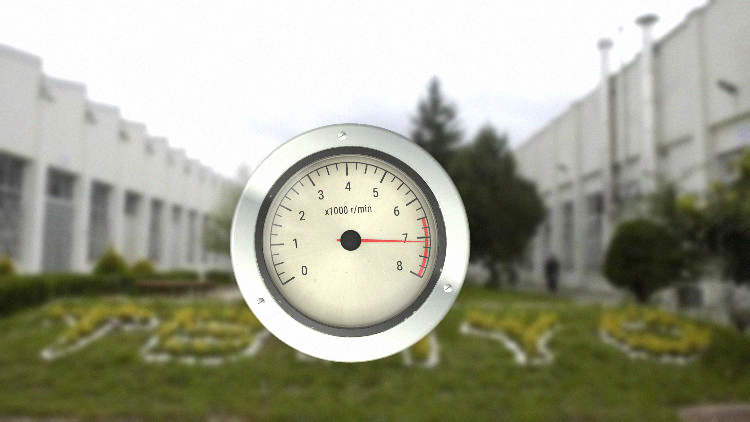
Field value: 7125 rpm
